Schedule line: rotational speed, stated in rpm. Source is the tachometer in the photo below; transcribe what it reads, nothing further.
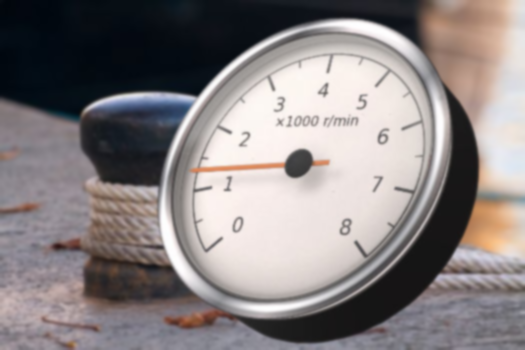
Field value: 1250 rpm
